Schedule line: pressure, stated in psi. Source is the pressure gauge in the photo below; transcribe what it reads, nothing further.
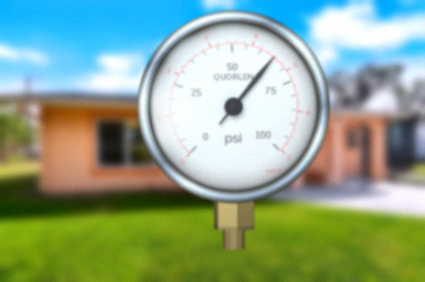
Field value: 65 psi
